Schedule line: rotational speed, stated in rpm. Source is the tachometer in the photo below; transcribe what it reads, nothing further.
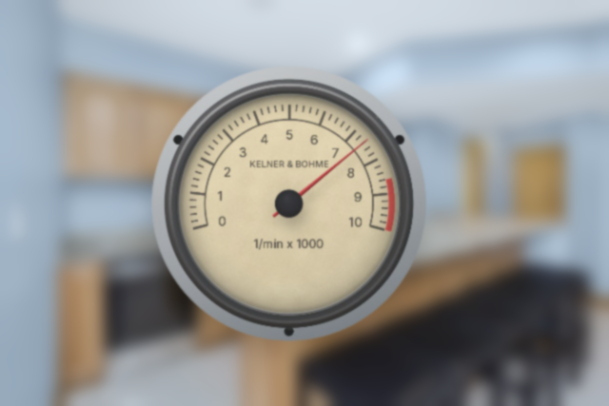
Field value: 7400 rpm
